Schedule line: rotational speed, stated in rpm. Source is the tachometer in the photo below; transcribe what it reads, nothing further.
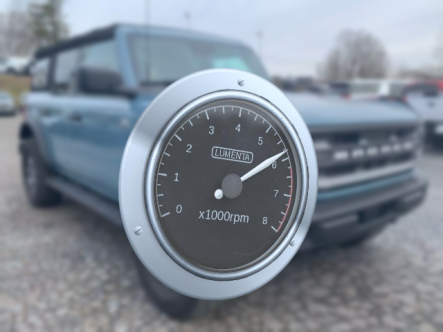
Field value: 5750 rpm
